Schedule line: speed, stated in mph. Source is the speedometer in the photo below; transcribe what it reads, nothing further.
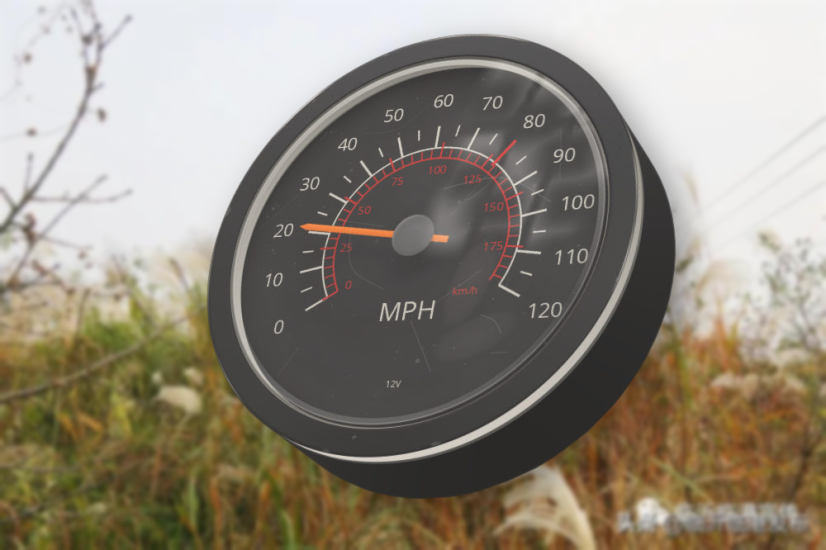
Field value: 20 mph
